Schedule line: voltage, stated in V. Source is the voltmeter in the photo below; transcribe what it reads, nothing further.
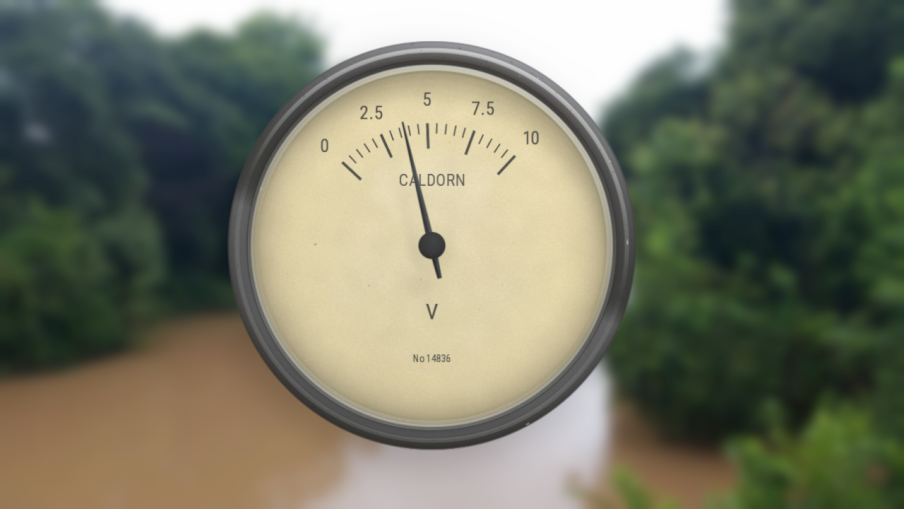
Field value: 3.75 V
